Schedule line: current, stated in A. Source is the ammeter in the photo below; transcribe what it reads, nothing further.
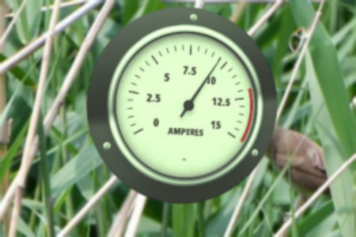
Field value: 9.5 A
